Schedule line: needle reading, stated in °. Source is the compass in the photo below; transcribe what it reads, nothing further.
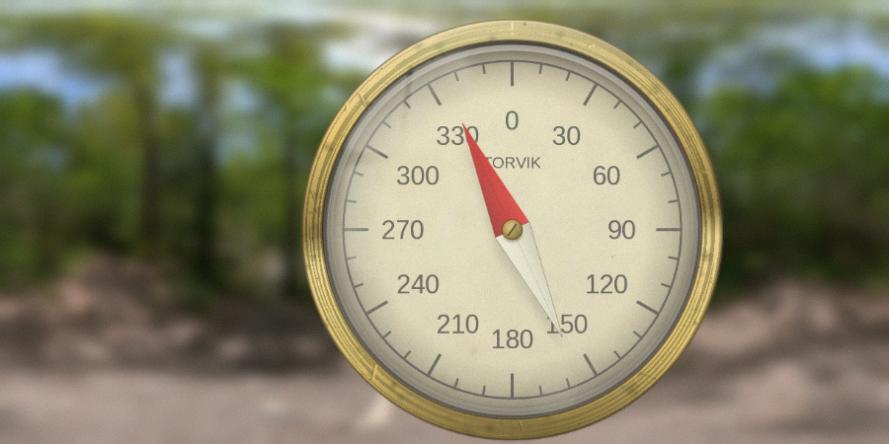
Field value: 335 °
